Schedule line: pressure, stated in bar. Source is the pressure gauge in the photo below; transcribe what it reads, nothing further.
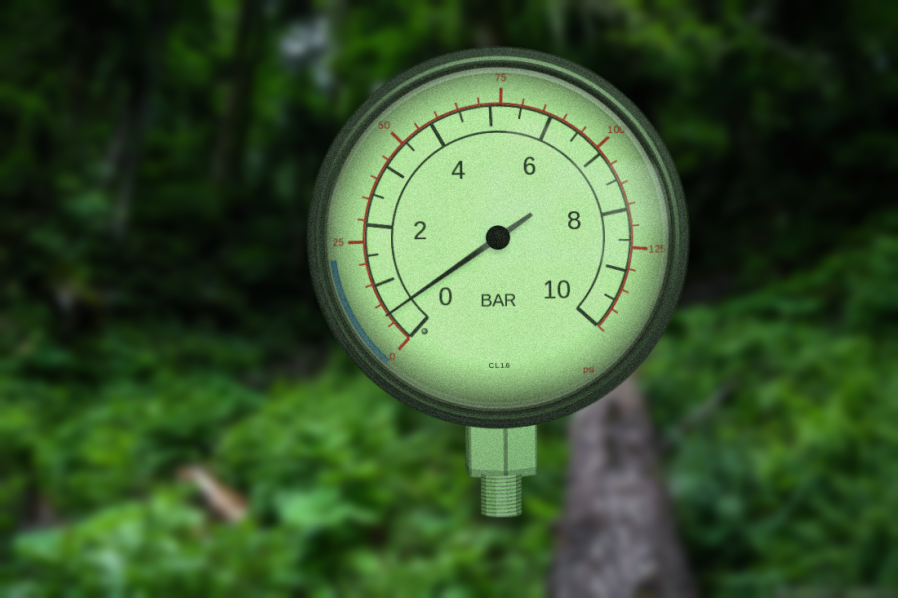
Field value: 0.5 bar
